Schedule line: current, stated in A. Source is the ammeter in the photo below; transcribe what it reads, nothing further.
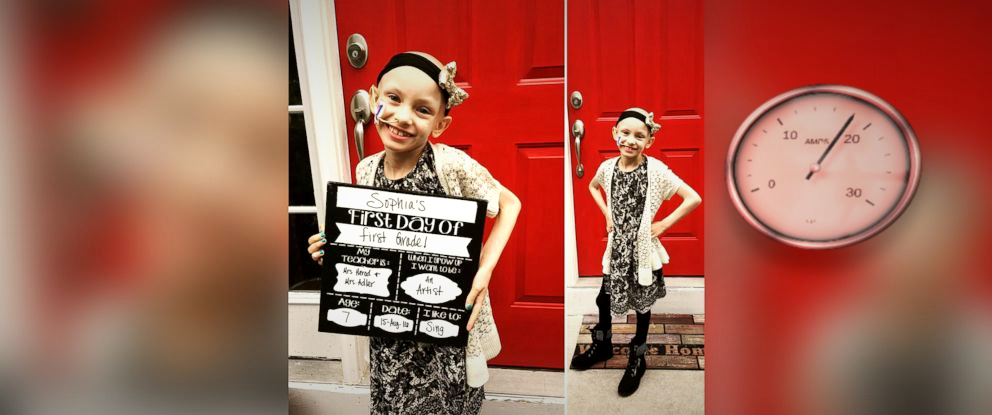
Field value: 18 A
